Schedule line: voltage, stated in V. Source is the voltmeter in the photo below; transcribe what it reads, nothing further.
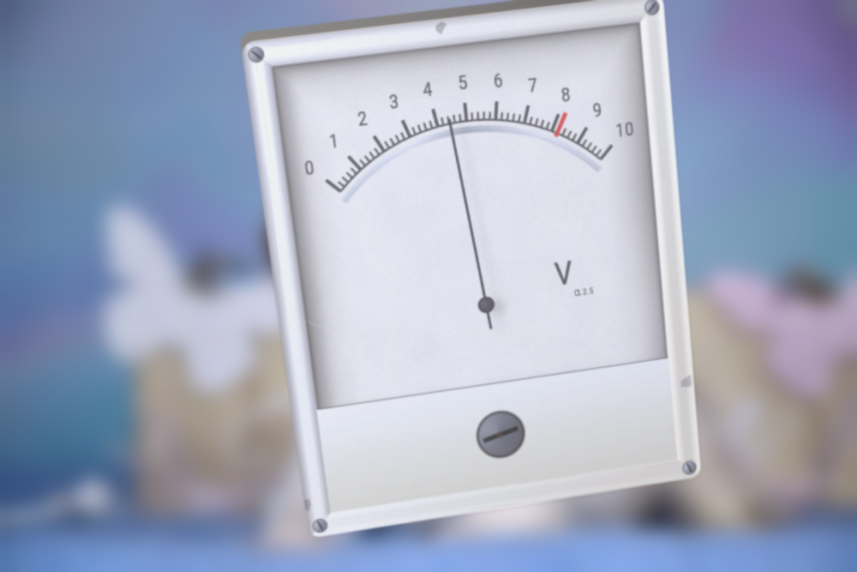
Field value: 4.4 V
